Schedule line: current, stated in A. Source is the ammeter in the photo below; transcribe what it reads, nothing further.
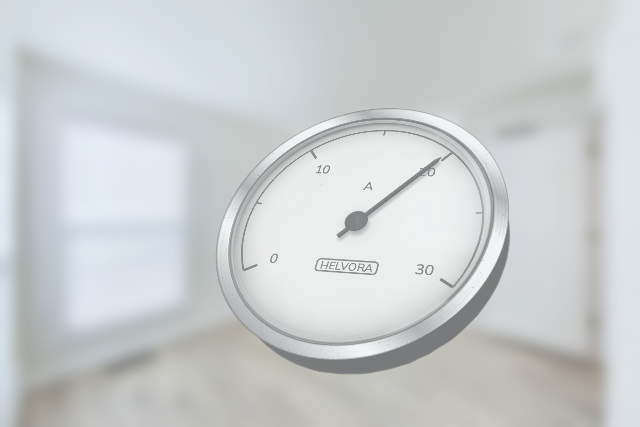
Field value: 20 A
